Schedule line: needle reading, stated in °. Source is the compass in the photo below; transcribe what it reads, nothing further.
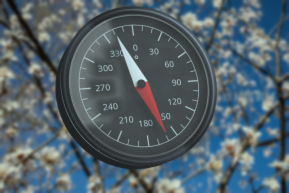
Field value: 160 °
